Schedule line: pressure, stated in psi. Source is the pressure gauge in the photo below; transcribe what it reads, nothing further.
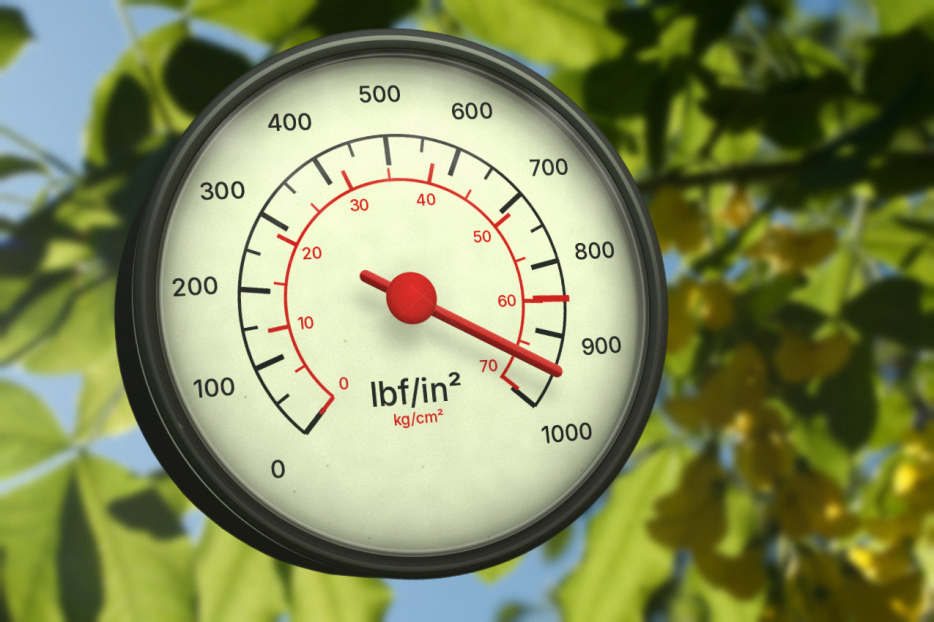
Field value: 950 psi
